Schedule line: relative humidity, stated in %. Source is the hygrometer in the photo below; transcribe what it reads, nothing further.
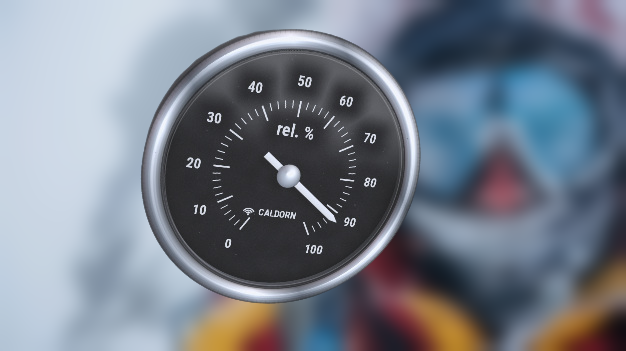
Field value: 92 %
